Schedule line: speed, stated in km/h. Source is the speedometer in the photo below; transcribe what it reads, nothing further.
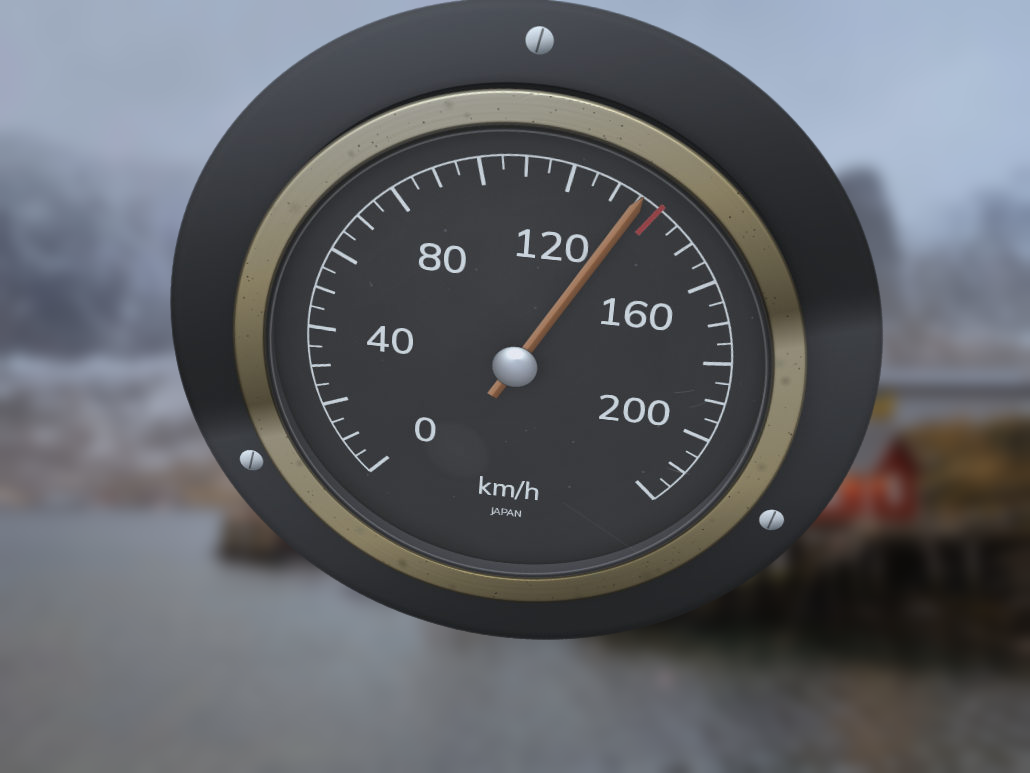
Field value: 135 km/h
